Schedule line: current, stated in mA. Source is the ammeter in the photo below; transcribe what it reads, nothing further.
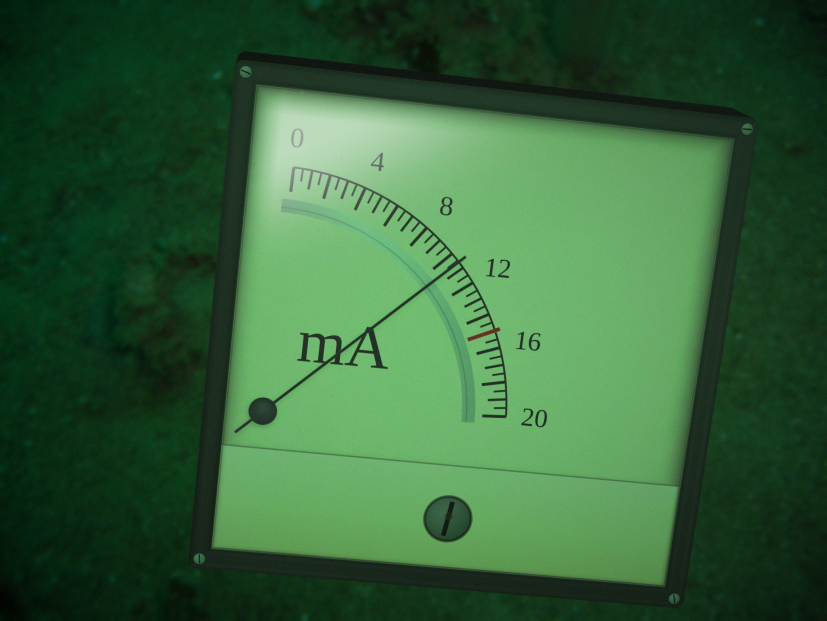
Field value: 10.5 mA
